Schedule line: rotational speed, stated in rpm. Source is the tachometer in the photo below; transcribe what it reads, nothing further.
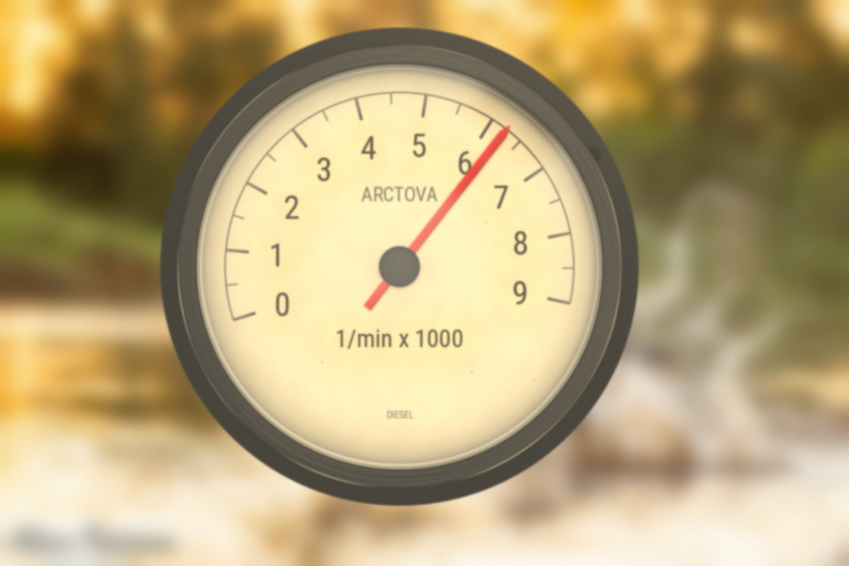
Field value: 6250 rpm
